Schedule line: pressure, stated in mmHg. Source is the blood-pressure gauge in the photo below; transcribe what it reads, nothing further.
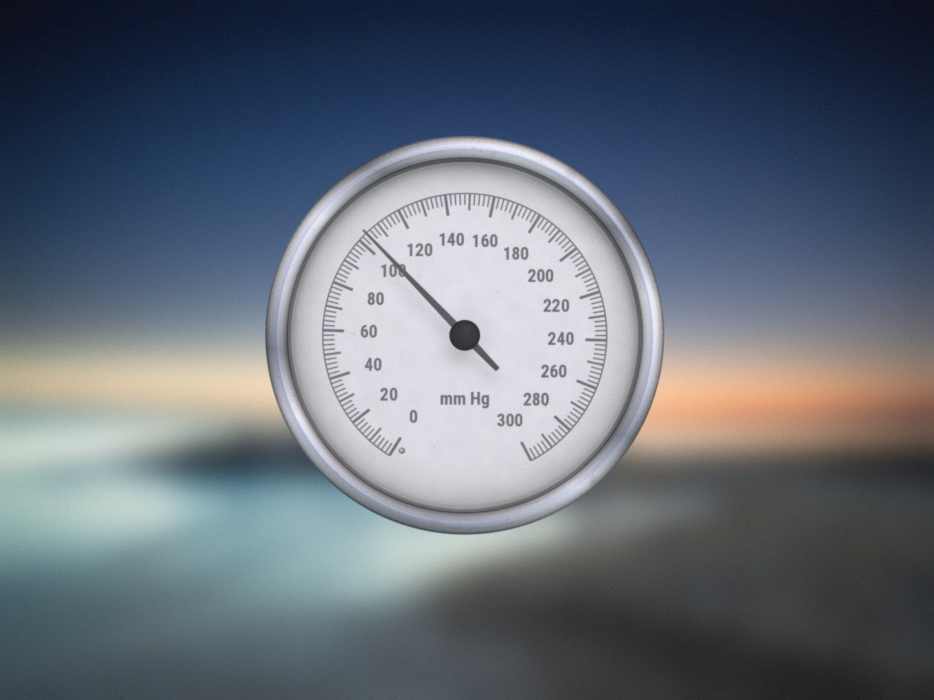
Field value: 104 mmHg
